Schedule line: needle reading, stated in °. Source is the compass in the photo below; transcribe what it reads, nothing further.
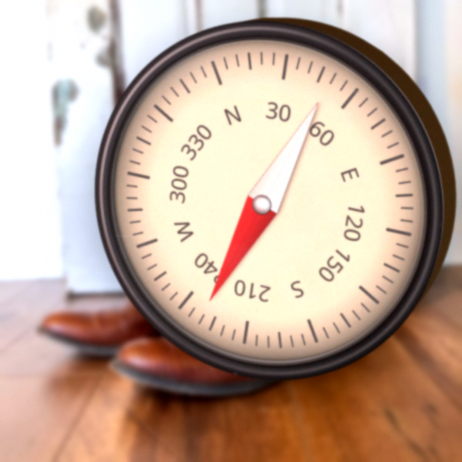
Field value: 230 °
